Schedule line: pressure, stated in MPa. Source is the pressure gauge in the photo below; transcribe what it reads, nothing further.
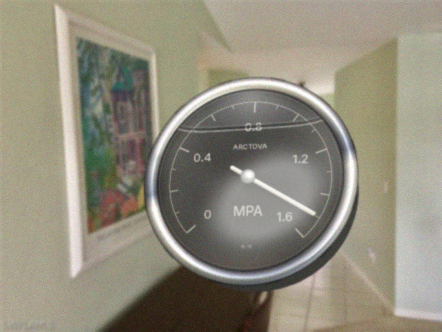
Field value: 1.5 MPa
